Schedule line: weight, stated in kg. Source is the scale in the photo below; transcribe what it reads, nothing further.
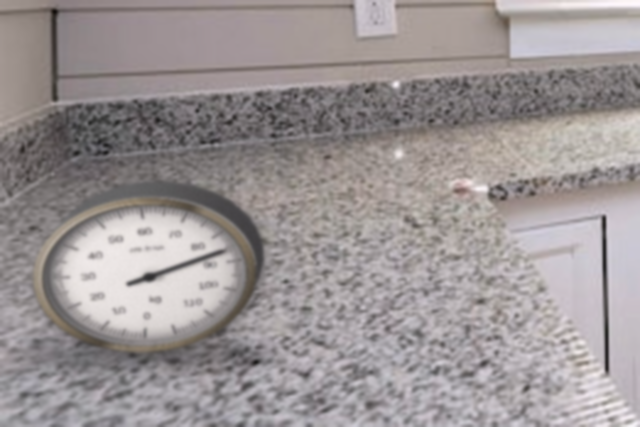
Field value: 85 kg
